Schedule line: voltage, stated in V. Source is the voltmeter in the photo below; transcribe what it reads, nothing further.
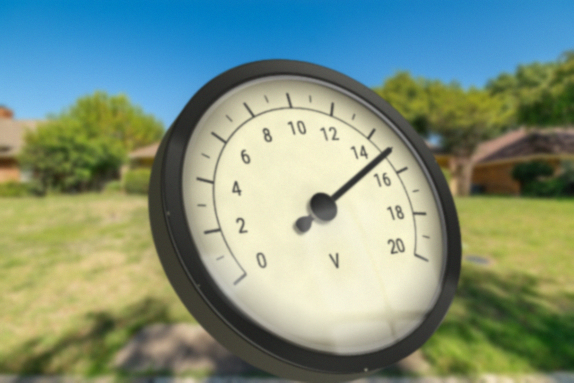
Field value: 15 V
